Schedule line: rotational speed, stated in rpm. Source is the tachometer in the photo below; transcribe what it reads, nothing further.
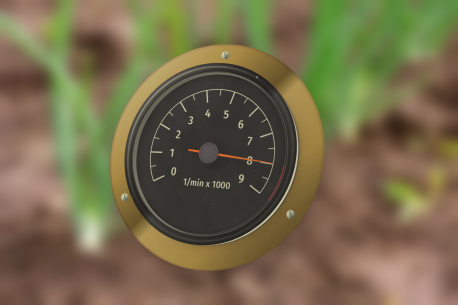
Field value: 8000 rpm
